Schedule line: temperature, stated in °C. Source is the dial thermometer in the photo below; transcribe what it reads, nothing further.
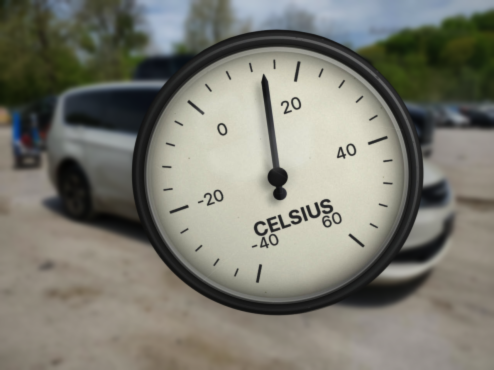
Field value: 14 °C
